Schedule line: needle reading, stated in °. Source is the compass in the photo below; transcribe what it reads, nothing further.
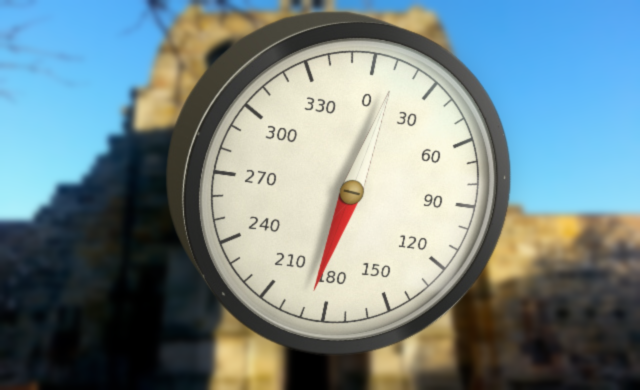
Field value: 190 °
